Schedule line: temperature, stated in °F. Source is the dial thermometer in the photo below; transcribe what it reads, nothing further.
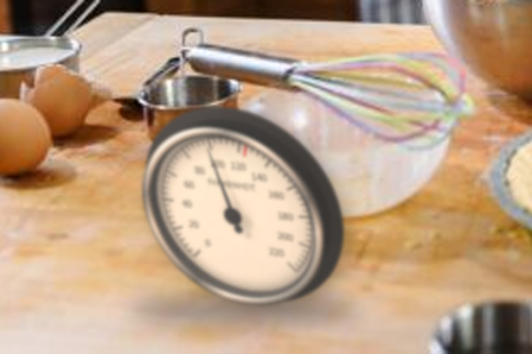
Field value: 100 °F
